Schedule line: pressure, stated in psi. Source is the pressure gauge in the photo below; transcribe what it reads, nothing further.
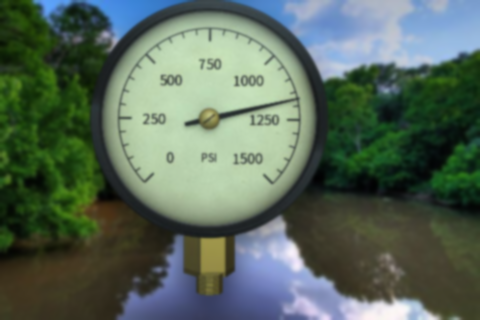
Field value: 1175 psi
